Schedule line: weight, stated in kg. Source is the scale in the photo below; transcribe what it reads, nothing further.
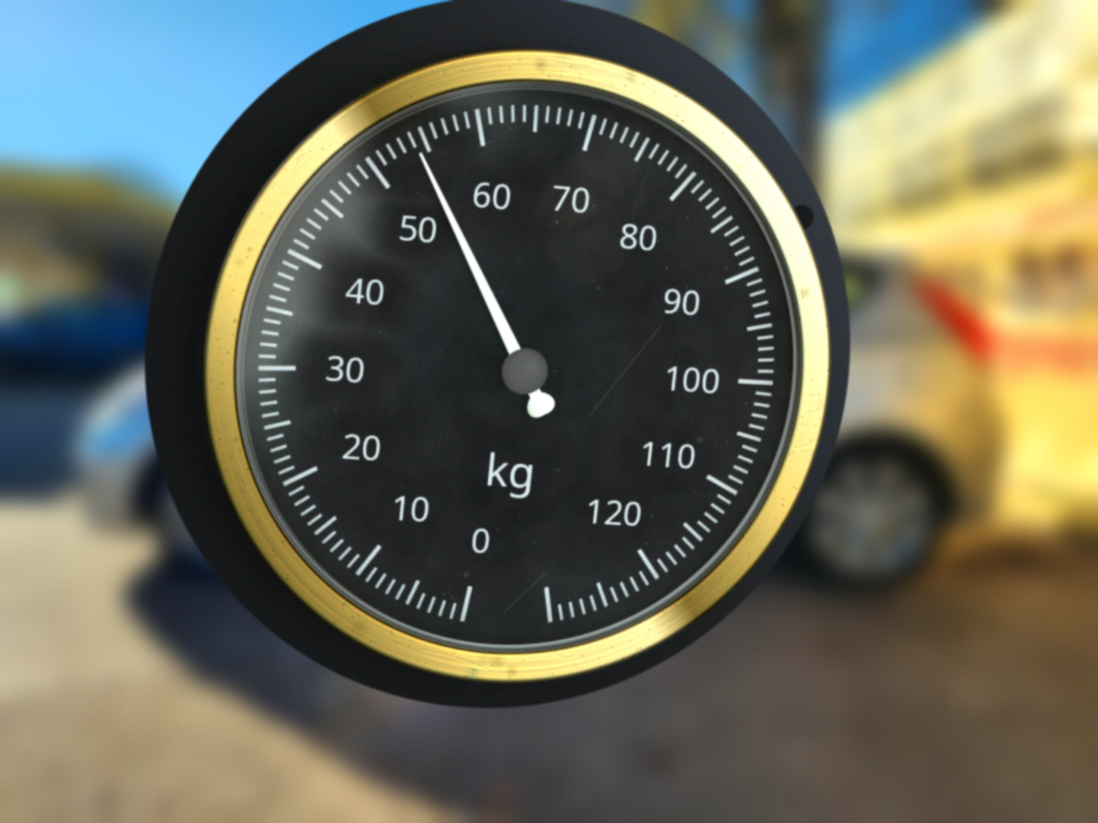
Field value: 54 kg
